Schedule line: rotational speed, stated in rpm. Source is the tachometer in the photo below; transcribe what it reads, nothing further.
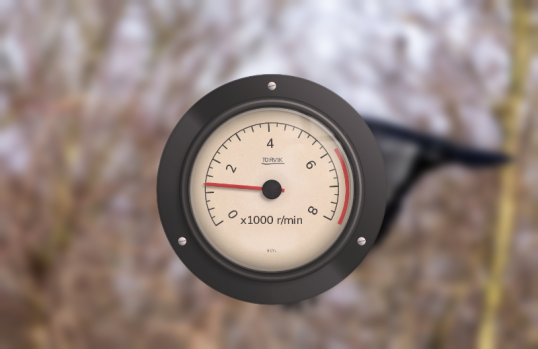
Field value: 1250 rpm
